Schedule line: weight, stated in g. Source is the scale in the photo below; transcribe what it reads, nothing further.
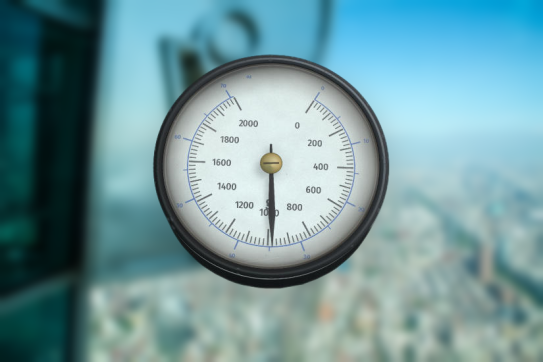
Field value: 980 g
